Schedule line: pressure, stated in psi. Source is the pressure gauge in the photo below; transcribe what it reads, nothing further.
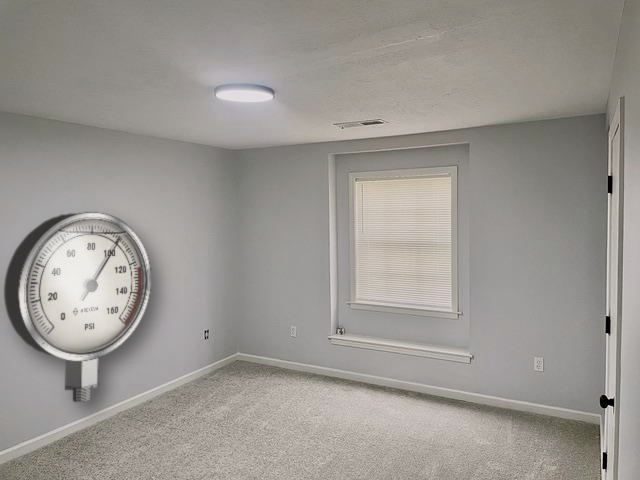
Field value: 100 psi
